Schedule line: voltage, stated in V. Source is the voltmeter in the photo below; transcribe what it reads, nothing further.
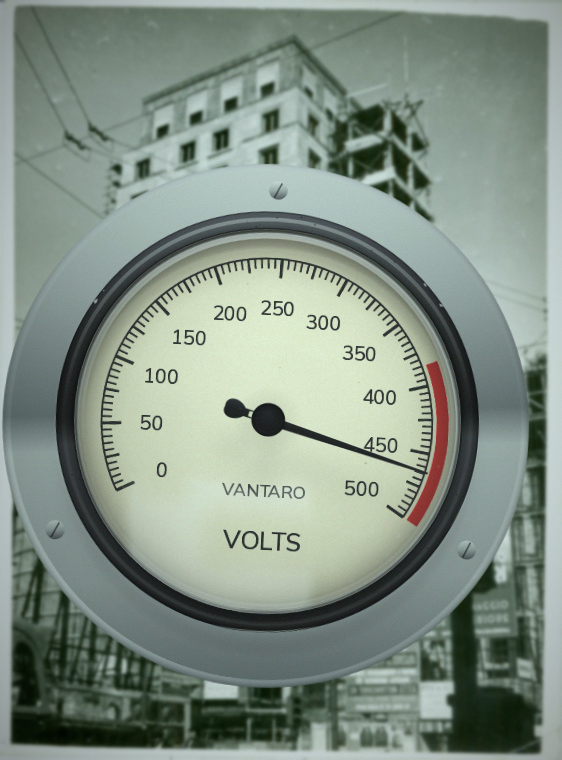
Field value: 465 V
